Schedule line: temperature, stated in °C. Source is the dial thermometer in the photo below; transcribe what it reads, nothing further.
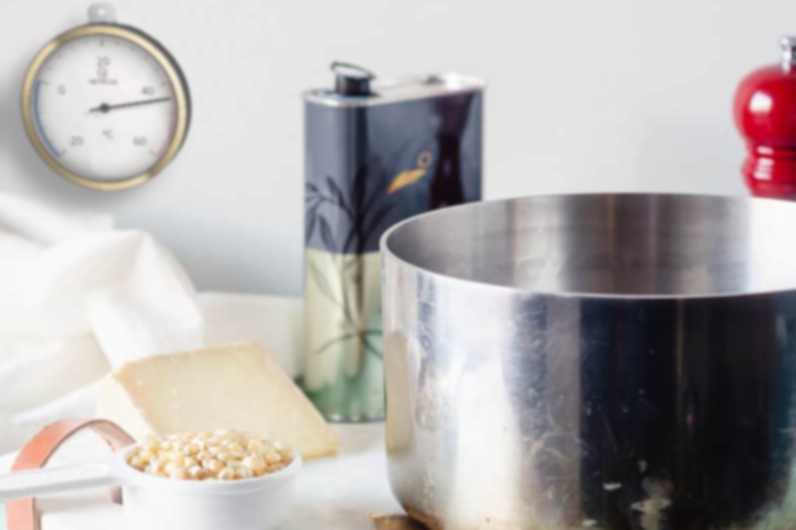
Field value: 44 °C
